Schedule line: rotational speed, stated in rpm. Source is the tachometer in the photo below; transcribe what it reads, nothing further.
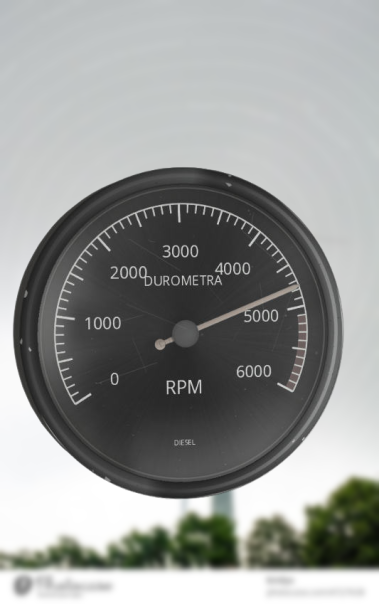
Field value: 4750 rpm
